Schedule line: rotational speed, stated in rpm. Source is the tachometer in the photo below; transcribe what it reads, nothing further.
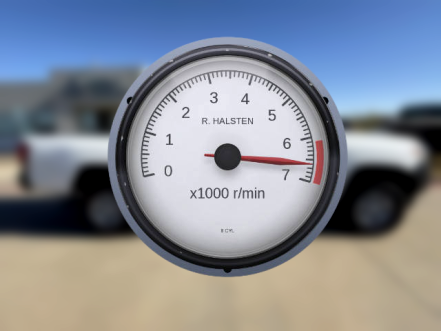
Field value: 6600 rpm
